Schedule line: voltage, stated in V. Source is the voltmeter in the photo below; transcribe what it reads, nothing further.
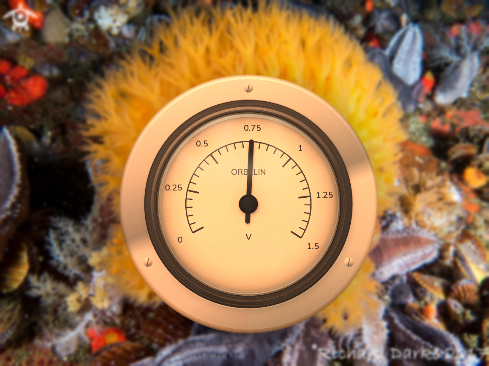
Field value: 0.75 V
